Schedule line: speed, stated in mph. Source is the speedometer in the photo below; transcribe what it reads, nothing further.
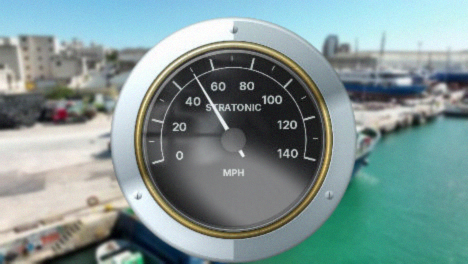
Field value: 50 mph
